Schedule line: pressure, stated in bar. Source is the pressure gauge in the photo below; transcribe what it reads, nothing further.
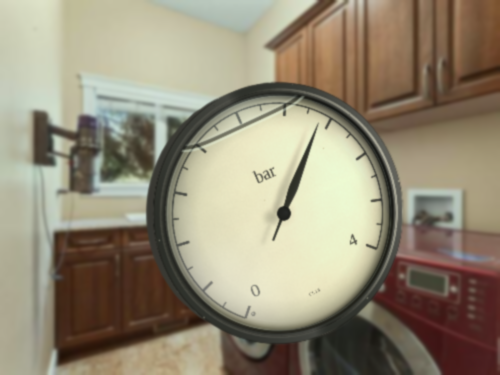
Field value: 2.7 bar
